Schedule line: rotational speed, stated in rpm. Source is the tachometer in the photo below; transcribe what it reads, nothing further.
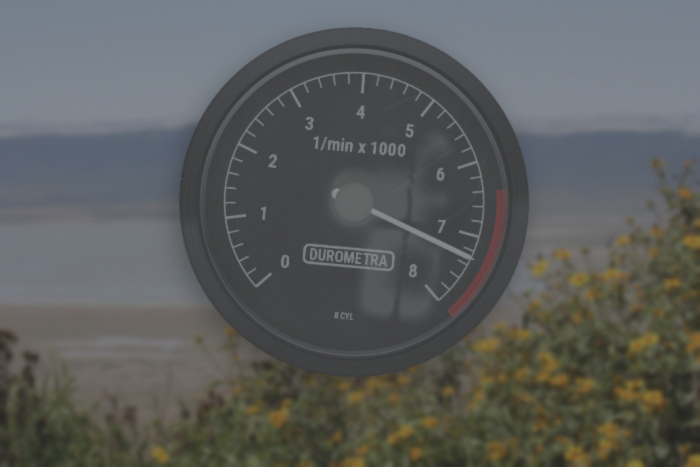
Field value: 7300 rpm
